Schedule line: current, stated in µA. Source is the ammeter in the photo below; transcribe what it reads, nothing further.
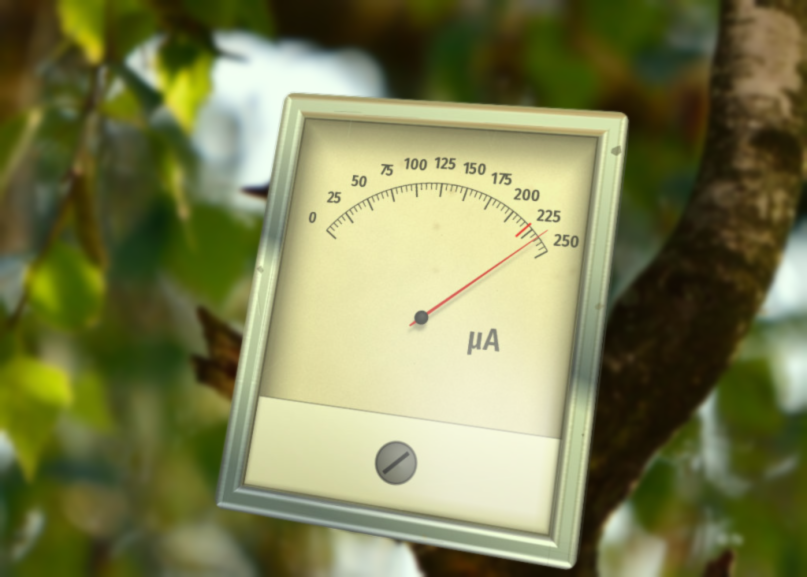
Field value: 235 µA
